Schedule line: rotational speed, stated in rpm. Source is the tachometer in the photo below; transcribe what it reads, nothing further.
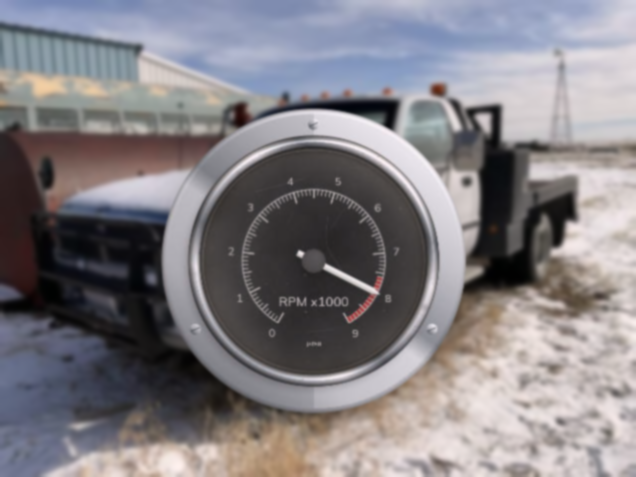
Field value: 8000 rpm
